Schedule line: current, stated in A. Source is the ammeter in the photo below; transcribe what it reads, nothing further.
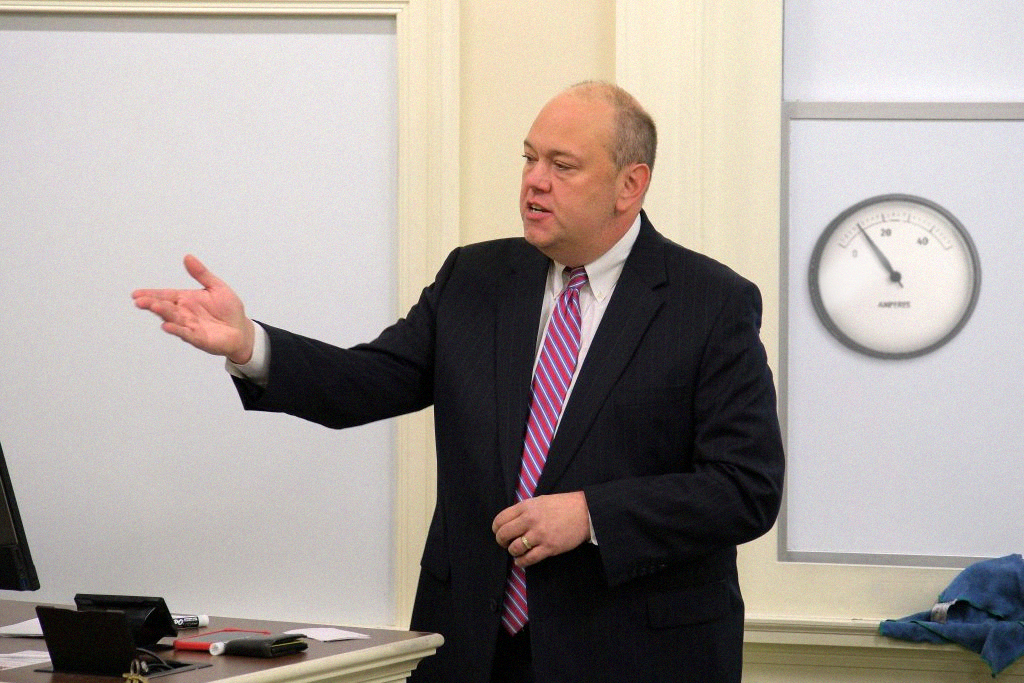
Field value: 10 A
